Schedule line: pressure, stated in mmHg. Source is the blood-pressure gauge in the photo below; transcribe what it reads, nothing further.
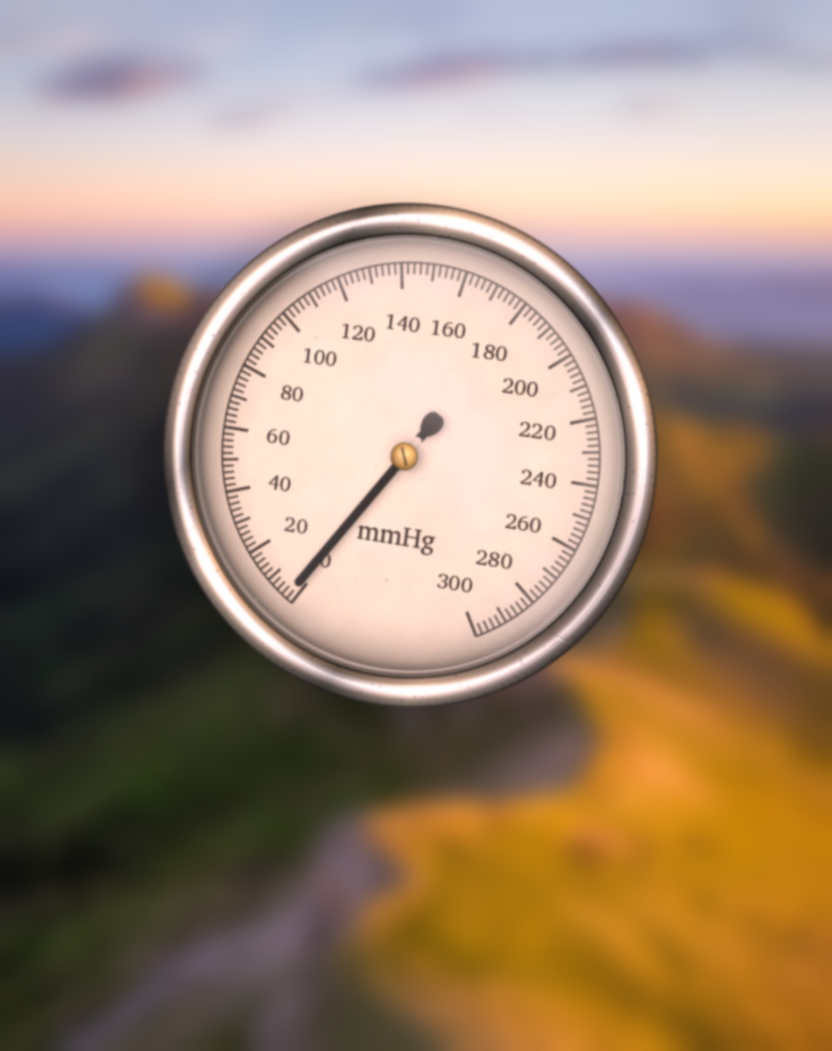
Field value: 2 mmHg
